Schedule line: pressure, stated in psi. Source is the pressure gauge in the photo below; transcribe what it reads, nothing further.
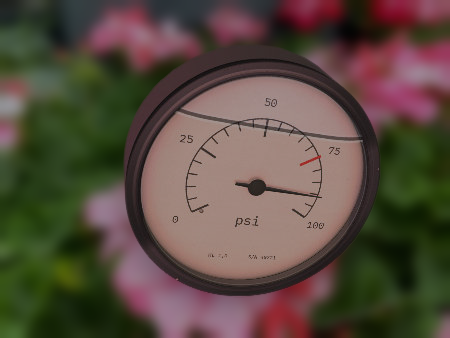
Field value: 90 psi
